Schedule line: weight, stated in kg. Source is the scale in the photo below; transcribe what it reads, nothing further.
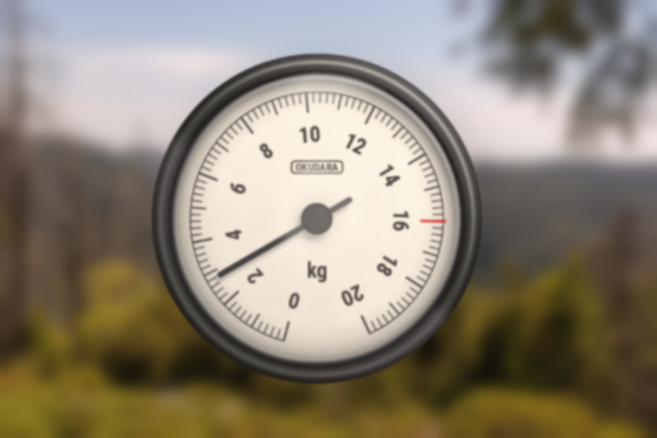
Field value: 2.8 kg
